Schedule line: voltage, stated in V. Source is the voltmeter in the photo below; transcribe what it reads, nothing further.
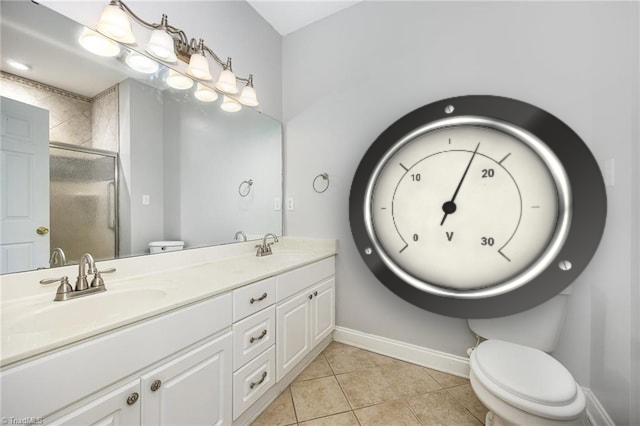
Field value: 17.5 V
